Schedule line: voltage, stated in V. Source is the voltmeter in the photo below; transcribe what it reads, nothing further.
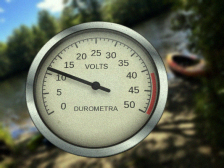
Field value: 11 V
